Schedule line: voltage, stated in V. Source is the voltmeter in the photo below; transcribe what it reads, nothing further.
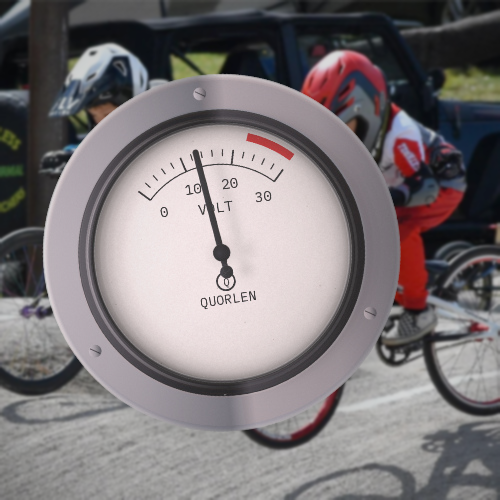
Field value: 13 V
